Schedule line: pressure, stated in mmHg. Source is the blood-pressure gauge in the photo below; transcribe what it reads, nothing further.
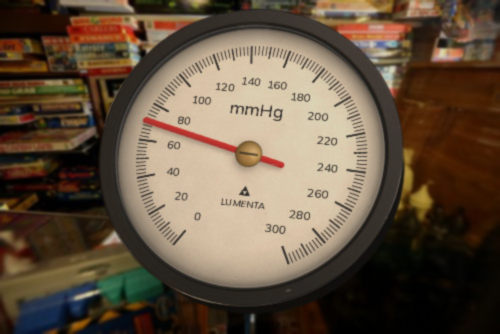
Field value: 70 mmHg
